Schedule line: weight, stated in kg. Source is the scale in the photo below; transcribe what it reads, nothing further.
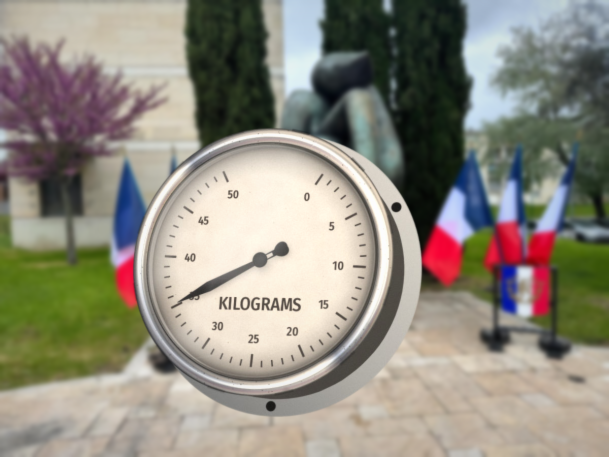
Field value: 35 kg
